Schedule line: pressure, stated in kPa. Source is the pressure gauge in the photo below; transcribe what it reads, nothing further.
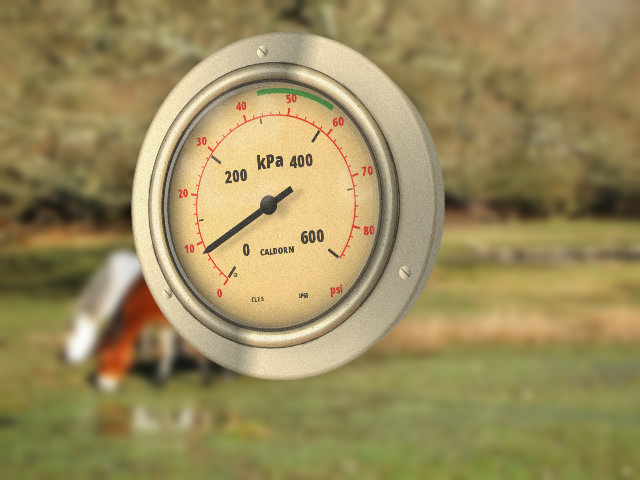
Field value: 50 kPa
